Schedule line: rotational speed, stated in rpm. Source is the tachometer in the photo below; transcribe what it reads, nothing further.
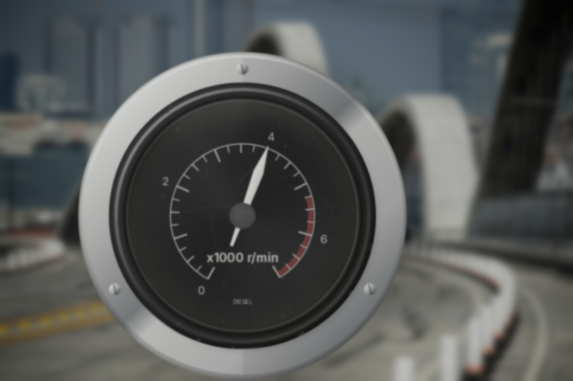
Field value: 4000 rpm
